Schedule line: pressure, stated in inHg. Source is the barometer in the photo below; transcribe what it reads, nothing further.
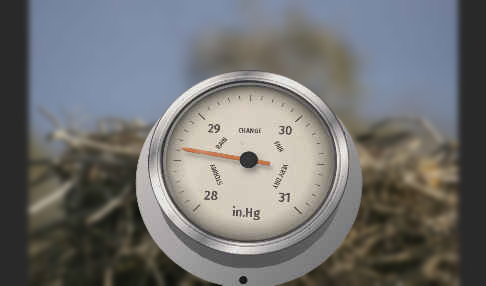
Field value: 28.6 inHg
